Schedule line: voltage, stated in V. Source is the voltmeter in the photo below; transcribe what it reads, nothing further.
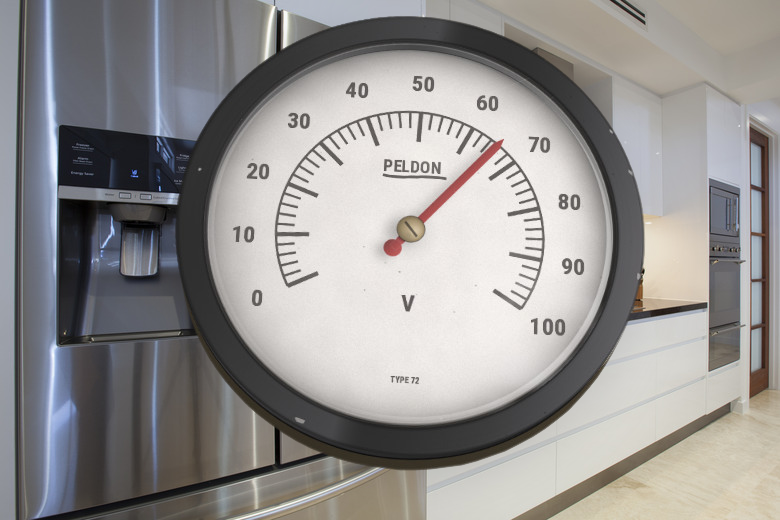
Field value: 66 V
